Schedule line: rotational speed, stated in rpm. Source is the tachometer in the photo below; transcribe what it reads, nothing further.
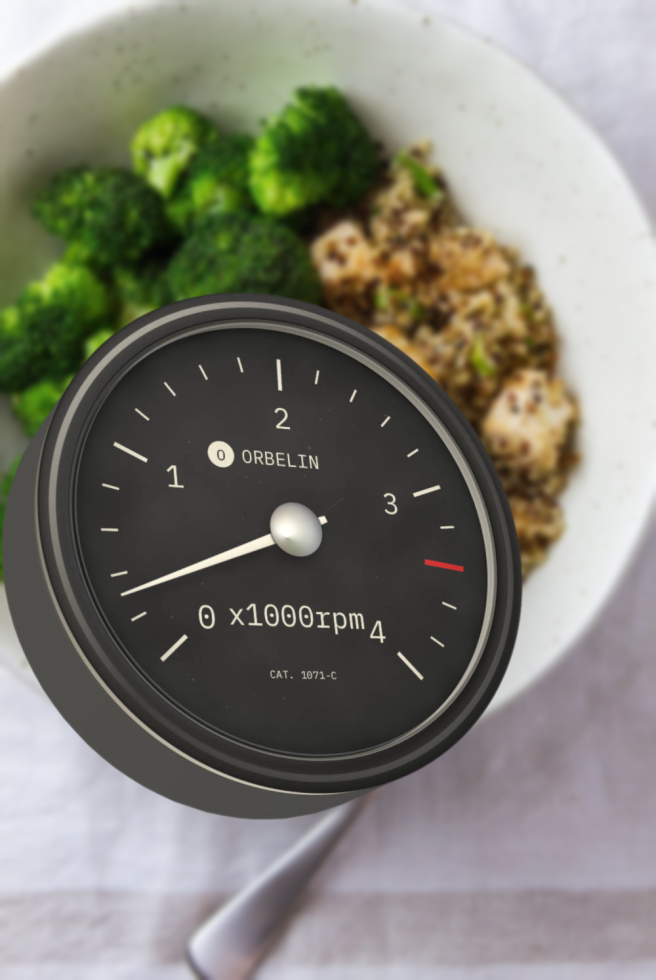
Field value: 300 rpm
